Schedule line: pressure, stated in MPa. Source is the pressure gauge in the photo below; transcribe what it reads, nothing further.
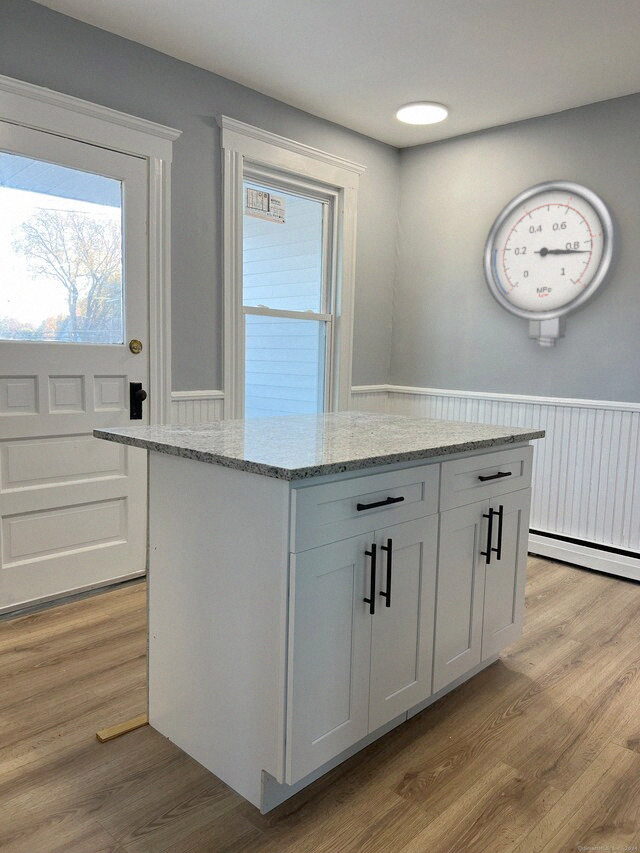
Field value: 0.85 MPa
